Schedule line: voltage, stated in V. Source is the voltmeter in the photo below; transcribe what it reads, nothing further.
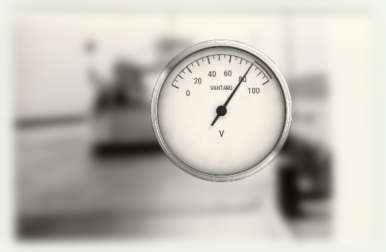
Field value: 80 V
